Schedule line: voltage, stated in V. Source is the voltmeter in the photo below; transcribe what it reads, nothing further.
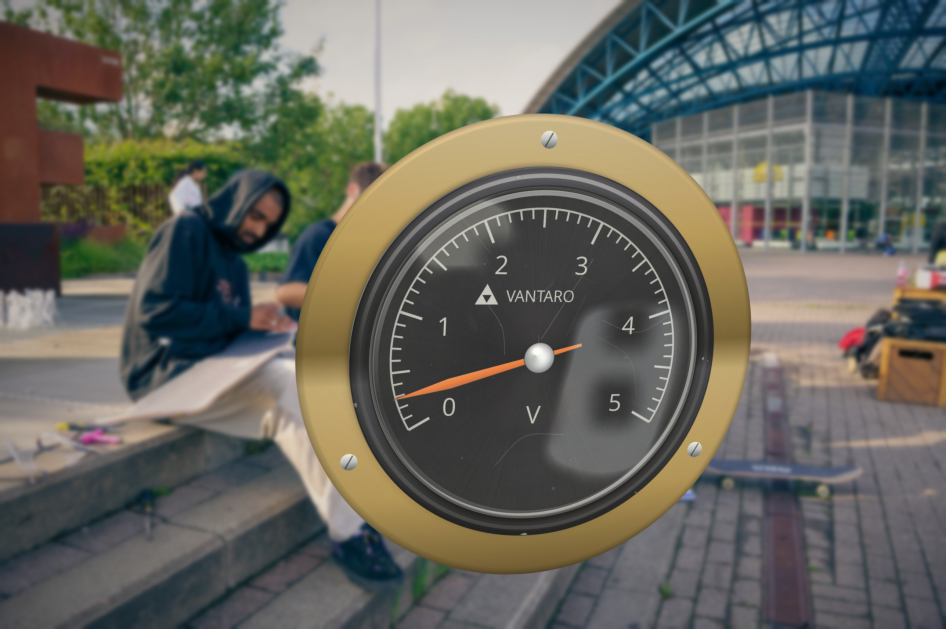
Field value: 0.3 V
